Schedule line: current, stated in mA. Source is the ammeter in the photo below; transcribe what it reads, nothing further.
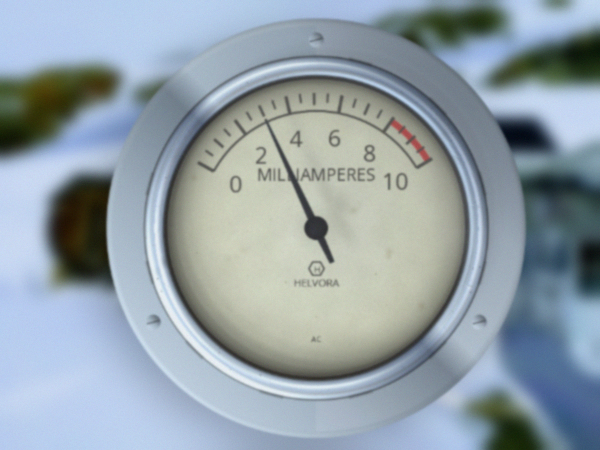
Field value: 3 mA
